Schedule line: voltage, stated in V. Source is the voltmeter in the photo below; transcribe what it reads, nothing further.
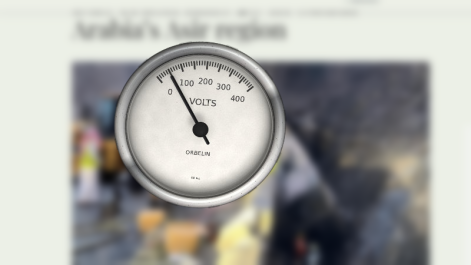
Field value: 50 V
